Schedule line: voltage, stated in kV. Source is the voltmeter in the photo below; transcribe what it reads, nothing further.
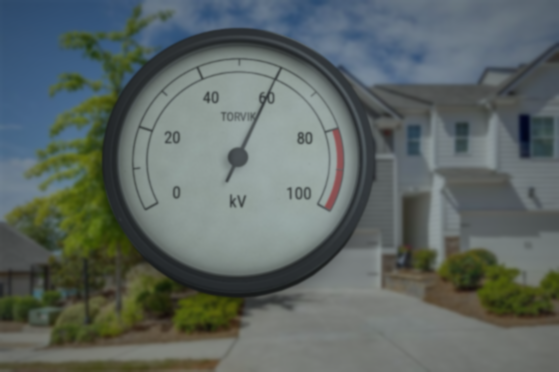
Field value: 60 kV
